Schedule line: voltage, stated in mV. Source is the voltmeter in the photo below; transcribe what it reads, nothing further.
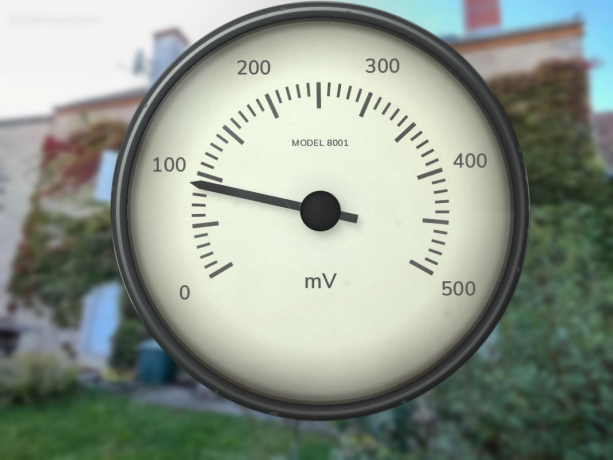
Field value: 90 mV
